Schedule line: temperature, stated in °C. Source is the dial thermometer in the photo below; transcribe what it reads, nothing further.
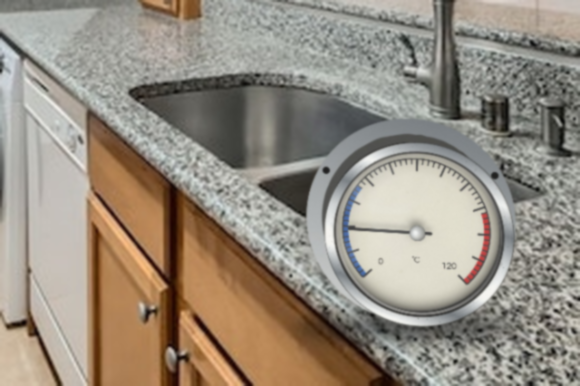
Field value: 20 °C
